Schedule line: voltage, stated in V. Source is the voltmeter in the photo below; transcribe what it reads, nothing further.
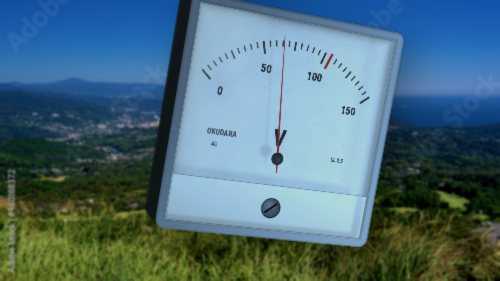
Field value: 65 V
